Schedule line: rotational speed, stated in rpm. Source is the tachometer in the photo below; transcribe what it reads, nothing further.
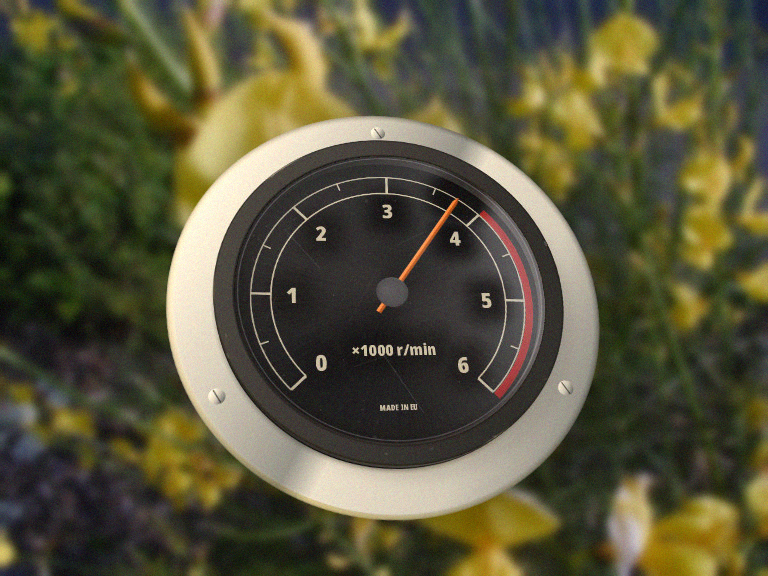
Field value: 3750 rpm
